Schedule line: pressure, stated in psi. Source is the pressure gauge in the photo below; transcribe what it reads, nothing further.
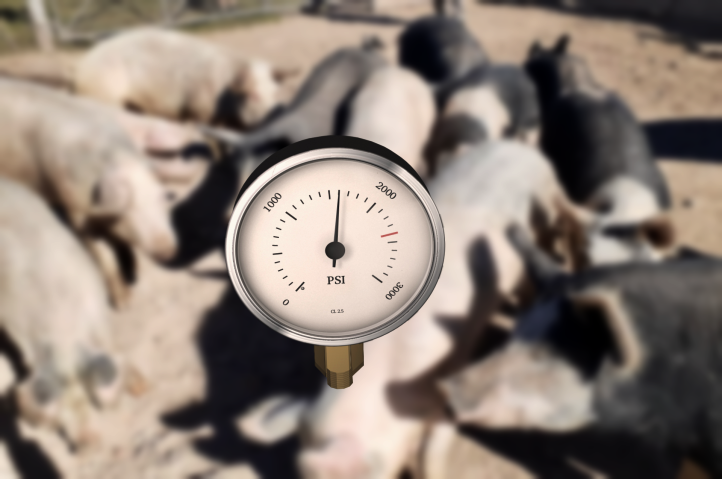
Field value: 1600 psi
